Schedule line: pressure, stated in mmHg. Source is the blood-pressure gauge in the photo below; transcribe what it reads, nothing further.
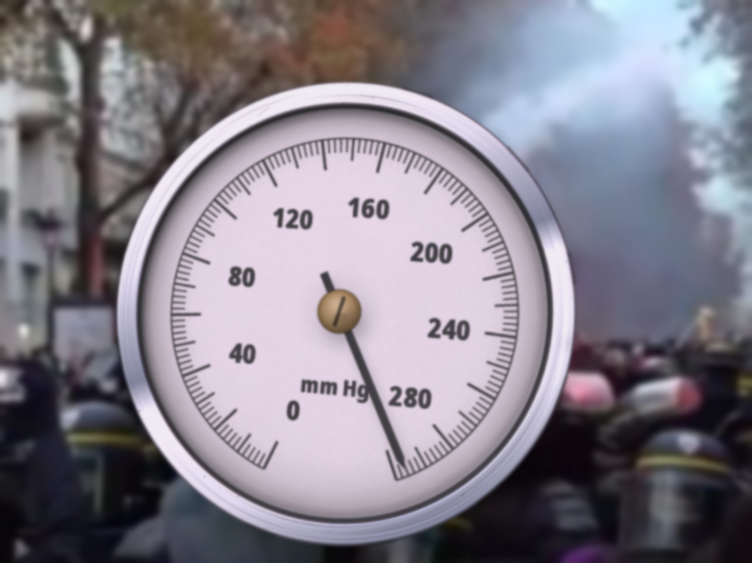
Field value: 296 mmHg
